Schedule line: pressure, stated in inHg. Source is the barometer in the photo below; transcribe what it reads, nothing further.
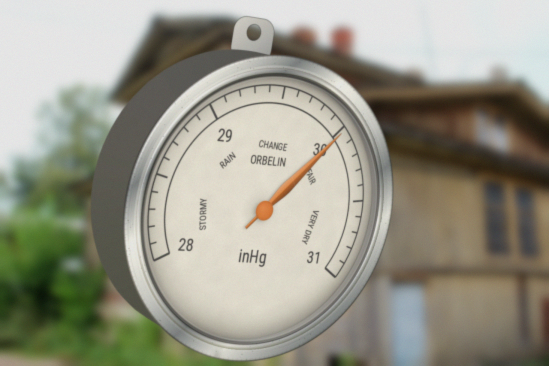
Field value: 30 inHg
